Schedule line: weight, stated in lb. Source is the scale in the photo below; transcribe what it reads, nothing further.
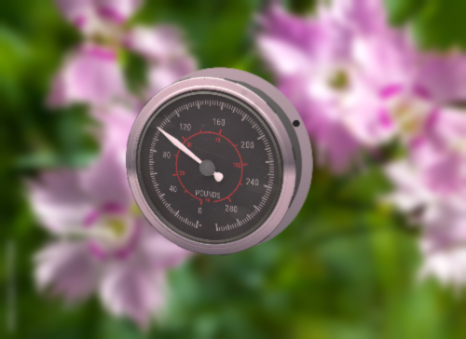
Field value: 100 lb
